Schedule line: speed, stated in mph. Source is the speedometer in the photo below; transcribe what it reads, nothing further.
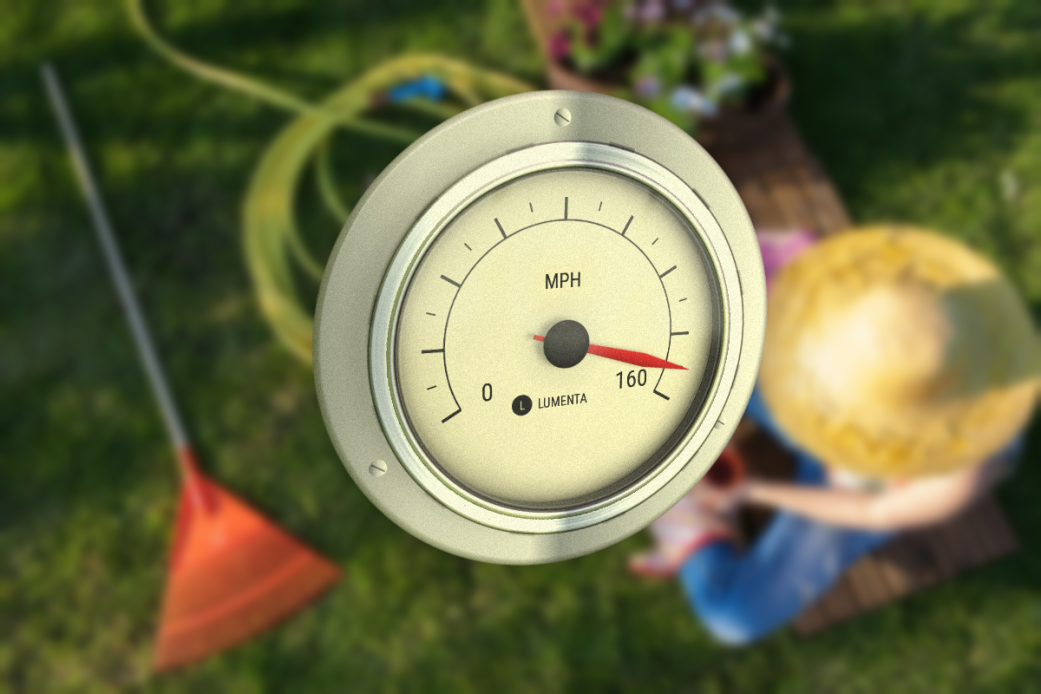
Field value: 150 mph
